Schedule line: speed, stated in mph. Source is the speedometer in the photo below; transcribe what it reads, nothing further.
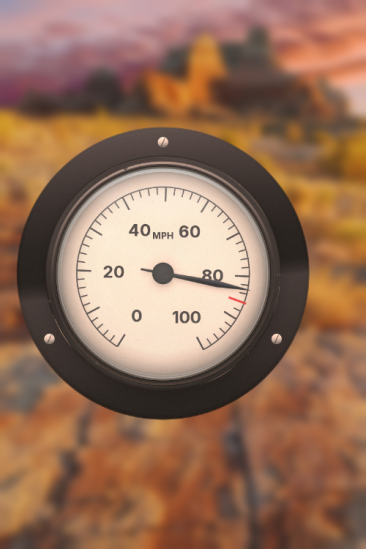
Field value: 83 mph
